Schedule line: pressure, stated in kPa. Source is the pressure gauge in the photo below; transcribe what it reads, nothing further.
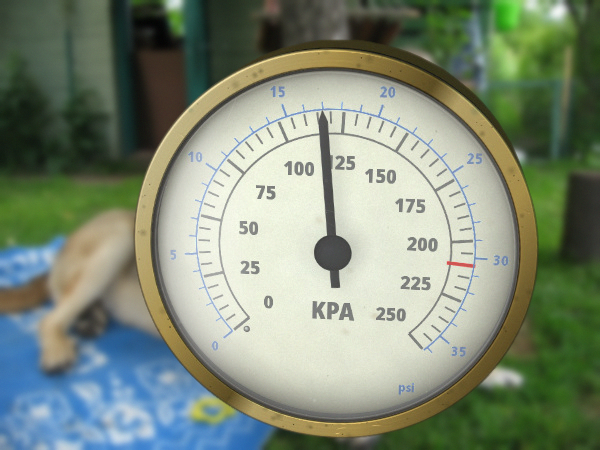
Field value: 117.5 kPa
